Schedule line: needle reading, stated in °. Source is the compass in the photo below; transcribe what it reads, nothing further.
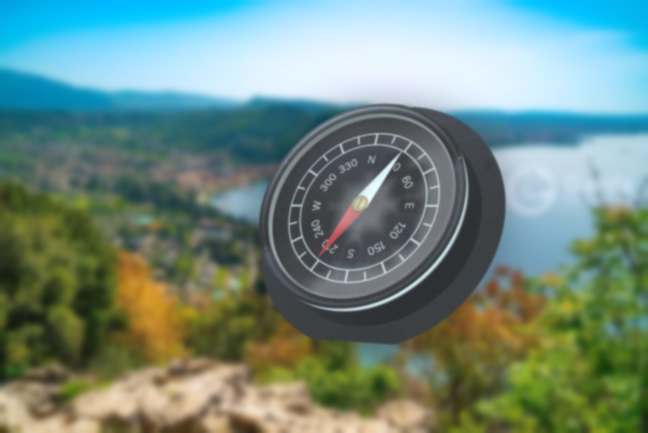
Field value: 210 °
